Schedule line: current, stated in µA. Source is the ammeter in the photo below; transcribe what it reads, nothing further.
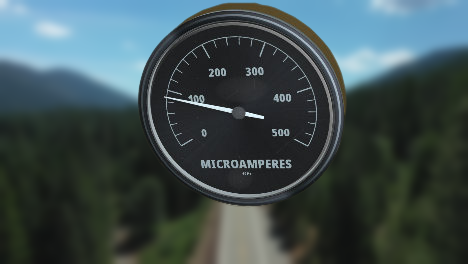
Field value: 90 µA
